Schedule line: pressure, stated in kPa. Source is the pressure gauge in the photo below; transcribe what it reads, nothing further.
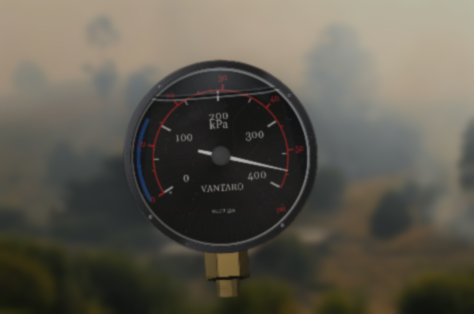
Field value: 375 kPa
